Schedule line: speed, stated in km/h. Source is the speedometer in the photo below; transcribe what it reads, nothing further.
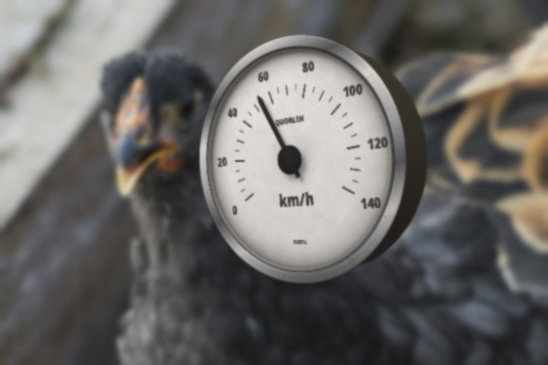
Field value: 55 km/h
